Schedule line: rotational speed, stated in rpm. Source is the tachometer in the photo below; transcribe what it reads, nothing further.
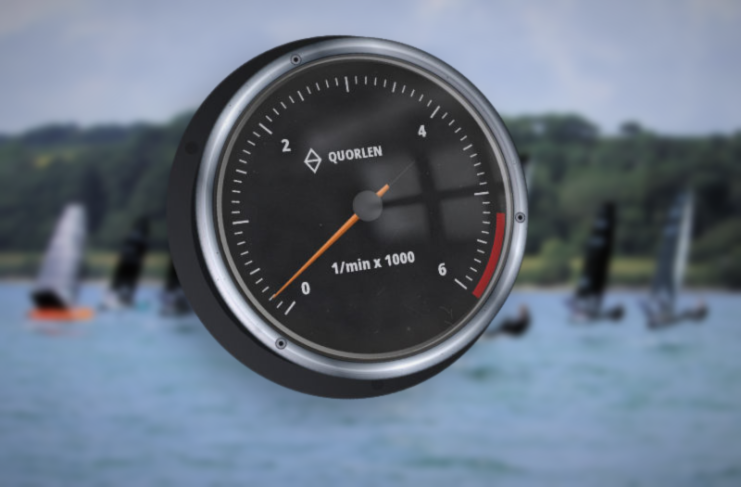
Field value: 200 rpm
